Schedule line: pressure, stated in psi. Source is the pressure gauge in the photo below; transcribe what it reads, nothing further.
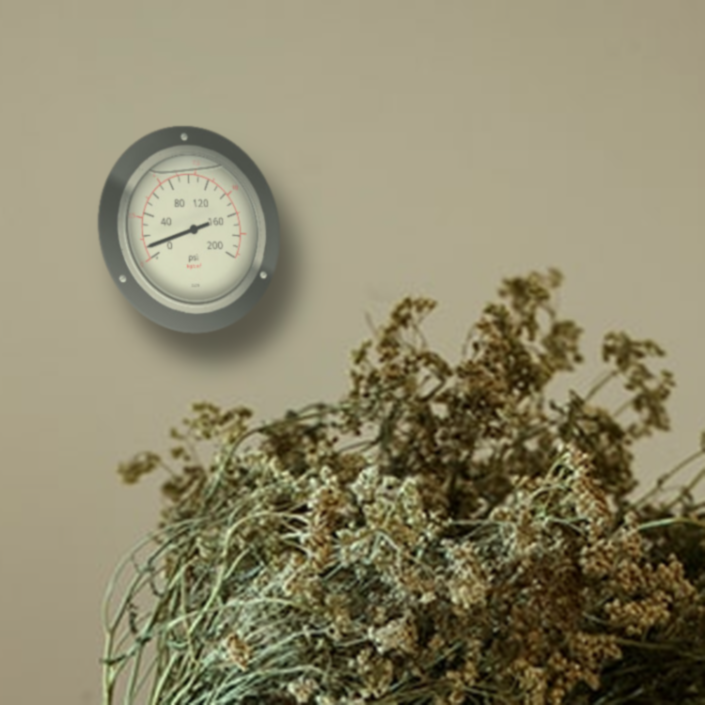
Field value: 10 psi
